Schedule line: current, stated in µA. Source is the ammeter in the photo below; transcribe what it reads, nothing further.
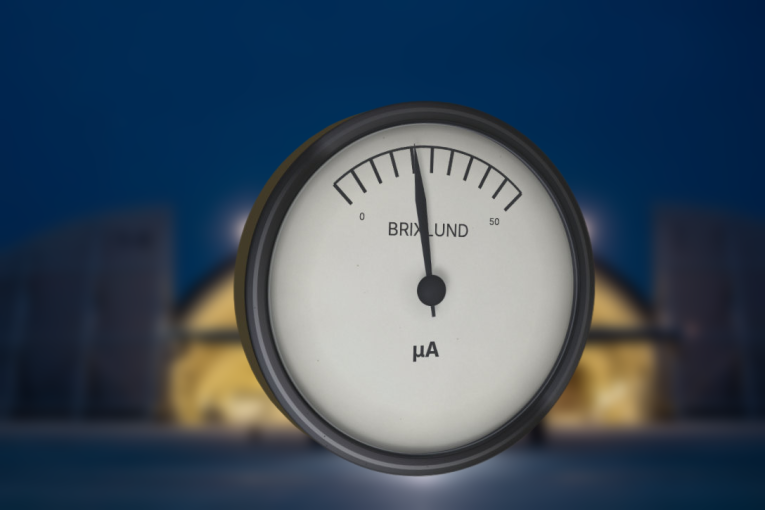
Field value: 20 µA
